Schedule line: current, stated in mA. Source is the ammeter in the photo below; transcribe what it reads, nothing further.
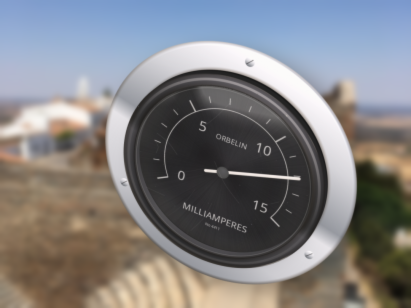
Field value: 12 mA
